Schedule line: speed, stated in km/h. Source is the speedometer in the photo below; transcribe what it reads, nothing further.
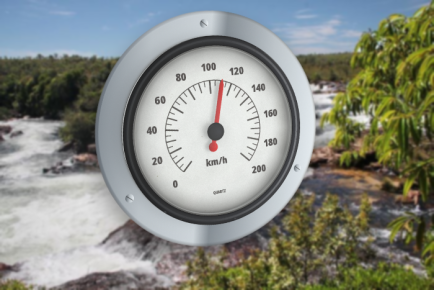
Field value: 110 km/h
